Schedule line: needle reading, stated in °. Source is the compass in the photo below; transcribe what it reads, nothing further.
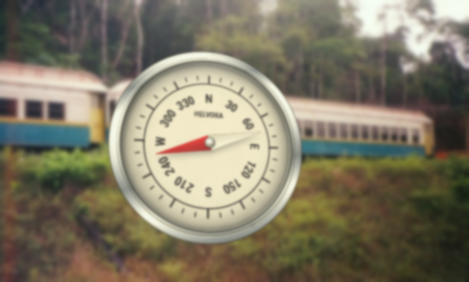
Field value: 255 °
